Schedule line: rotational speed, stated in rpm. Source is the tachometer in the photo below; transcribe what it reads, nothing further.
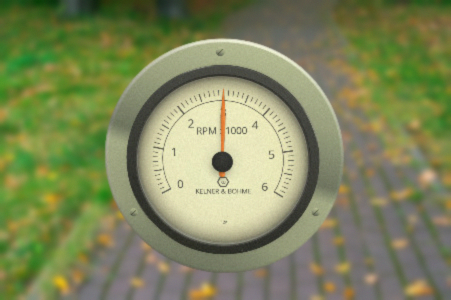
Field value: 3000 rpm
